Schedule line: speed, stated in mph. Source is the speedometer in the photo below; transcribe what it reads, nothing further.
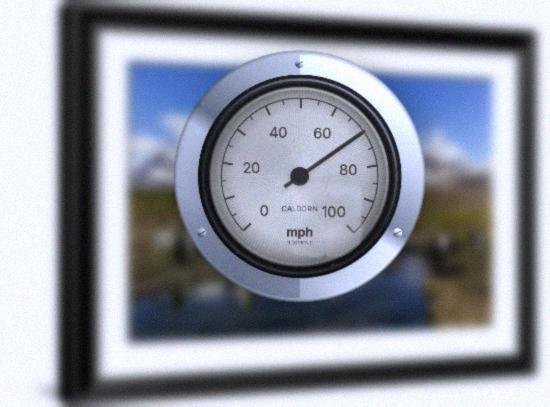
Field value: 70 mph
